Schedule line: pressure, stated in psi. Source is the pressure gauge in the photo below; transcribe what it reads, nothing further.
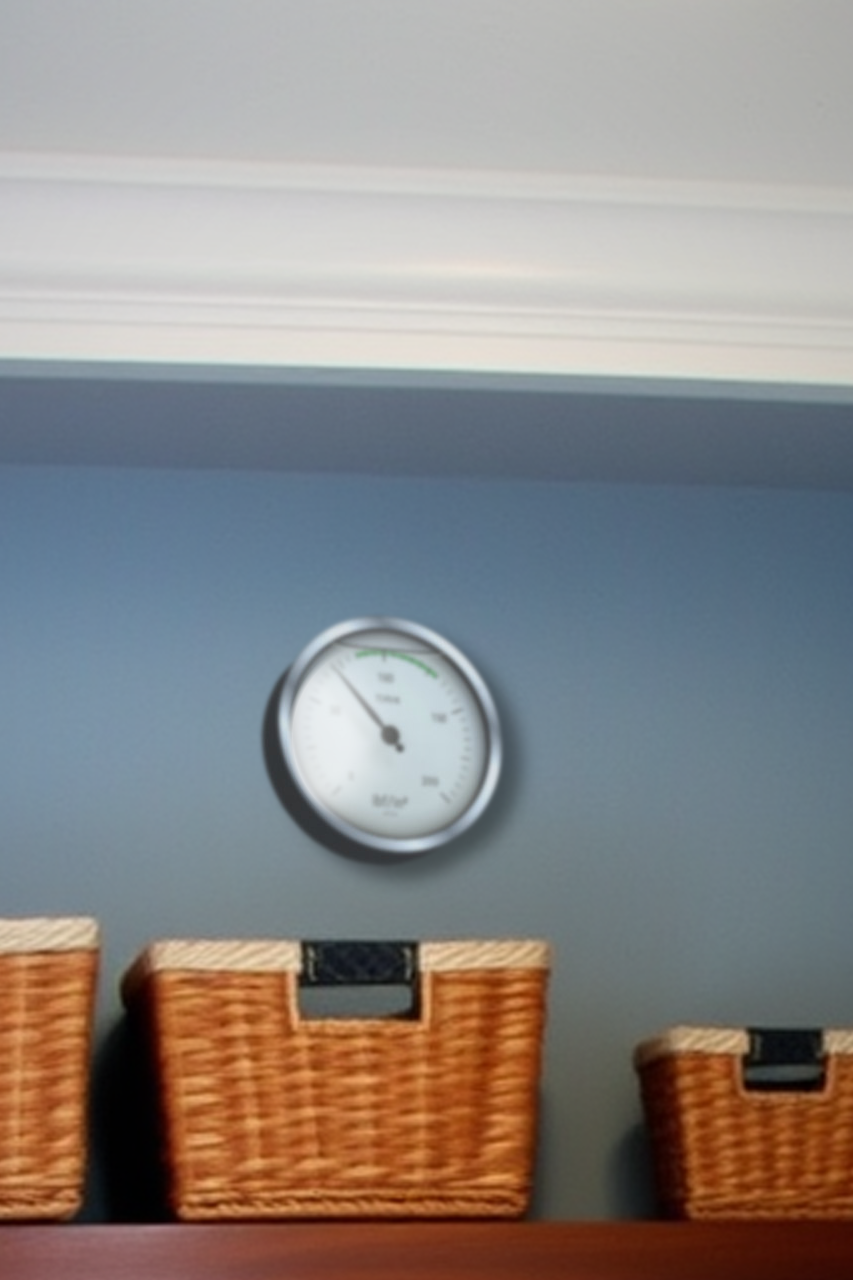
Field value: 70 psi
